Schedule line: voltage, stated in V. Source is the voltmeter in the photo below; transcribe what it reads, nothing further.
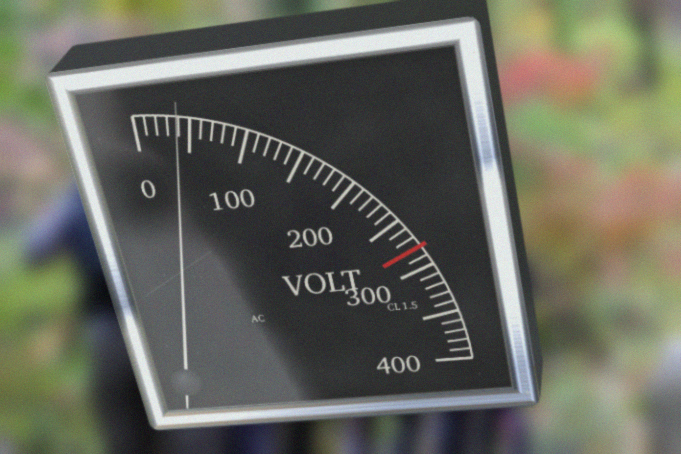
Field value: 40 V
